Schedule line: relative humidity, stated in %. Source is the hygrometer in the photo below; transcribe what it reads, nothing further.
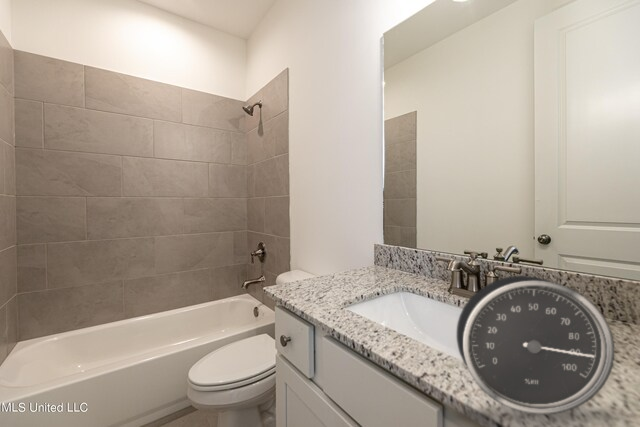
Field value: 90 %
